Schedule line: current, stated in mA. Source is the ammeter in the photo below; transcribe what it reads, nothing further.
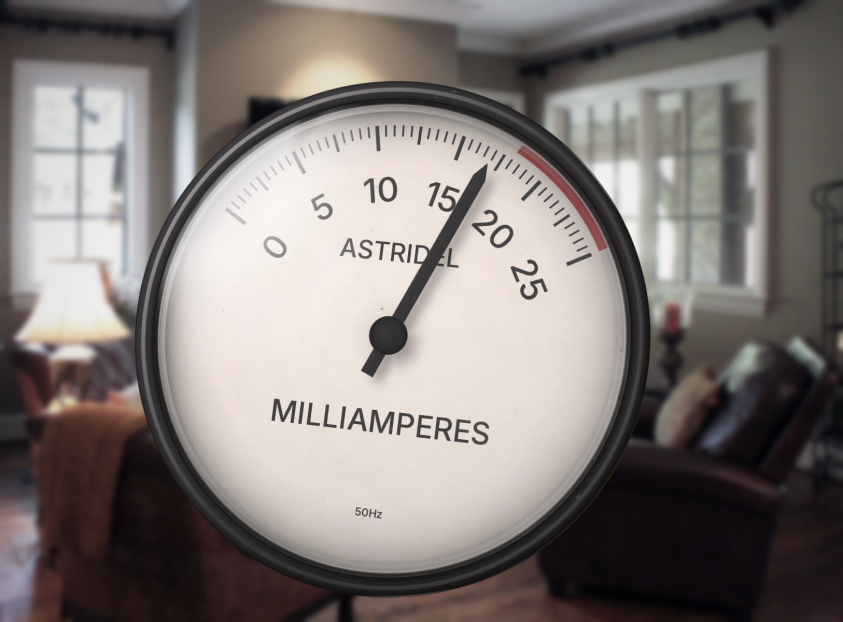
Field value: 17 mA
